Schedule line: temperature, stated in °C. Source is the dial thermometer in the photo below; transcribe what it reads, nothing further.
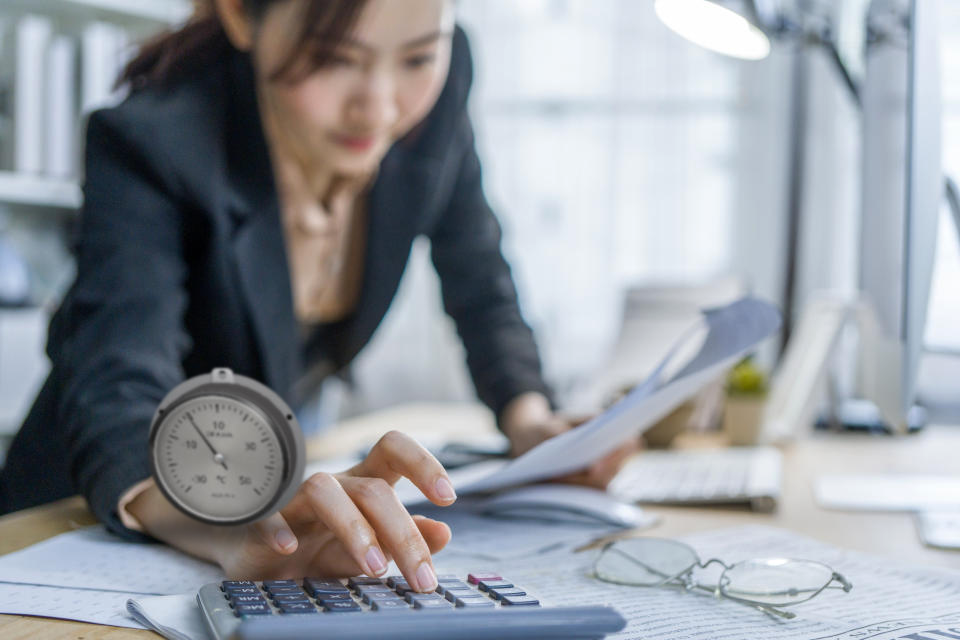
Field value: 0 °C
